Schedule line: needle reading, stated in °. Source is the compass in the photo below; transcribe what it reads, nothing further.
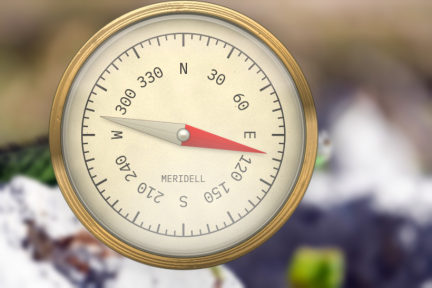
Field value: 102.5 °
